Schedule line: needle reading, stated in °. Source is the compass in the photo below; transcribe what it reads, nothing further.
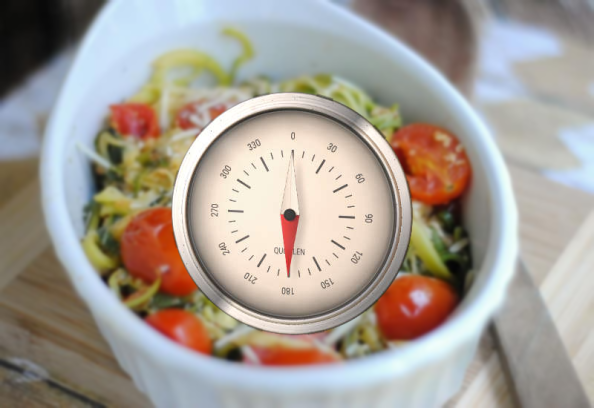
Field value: 180 °
